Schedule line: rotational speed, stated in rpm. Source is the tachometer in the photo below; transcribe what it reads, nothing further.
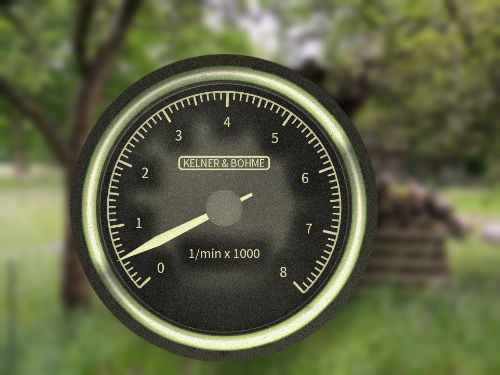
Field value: 500 rpm
